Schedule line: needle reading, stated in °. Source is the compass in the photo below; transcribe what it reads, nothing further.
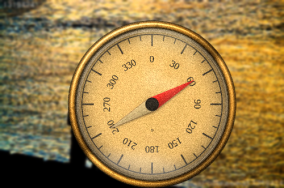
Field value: 60 °
